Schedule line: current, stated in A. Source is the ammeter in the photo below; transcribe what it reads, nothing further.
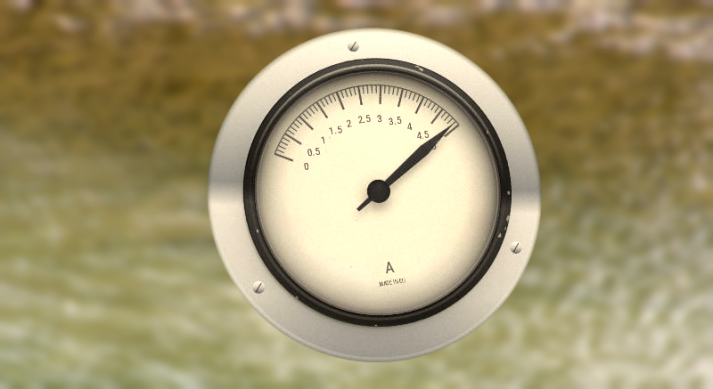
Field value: 4.9 A
